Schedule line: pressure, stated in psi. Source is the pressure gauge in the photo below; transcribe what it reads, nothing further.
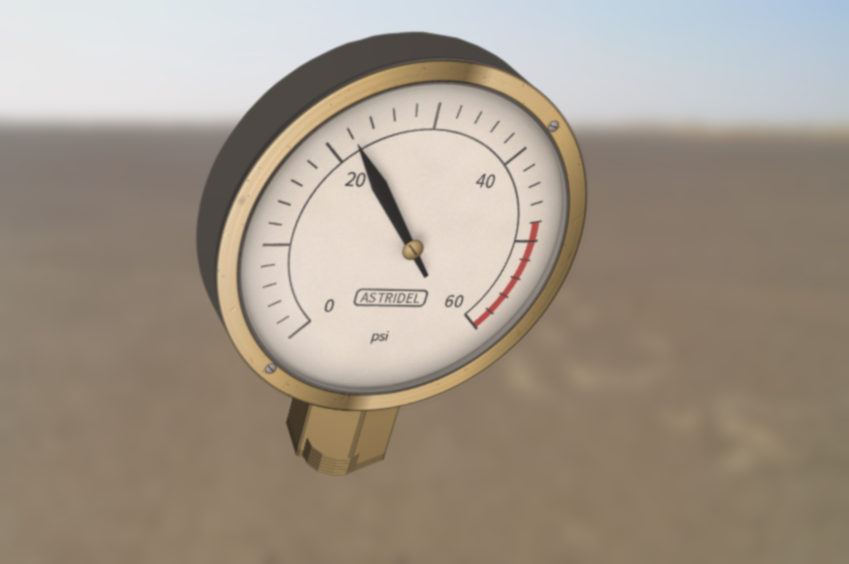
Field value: 22 psi
